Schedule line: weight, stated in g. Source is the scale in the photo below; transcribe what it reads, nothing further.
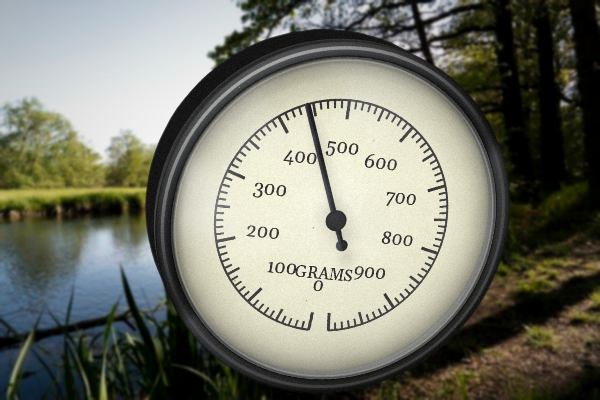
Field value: 440 g
